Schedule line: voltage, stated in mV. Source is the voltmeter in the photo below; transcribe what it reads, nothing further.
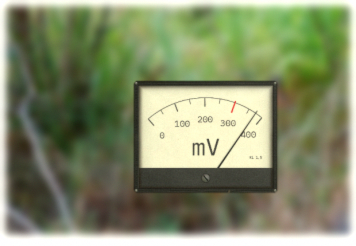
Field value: 375 mV
